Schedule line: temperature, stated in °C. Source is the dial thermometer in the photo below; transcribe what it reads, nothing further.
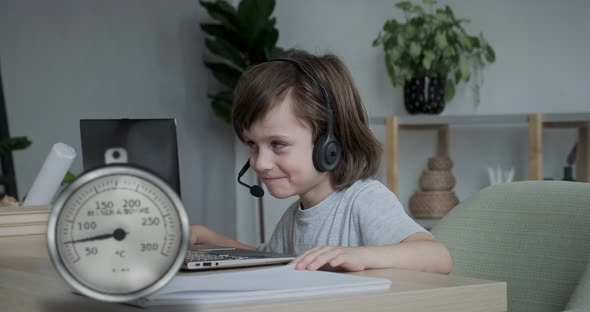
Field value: 75 °C
